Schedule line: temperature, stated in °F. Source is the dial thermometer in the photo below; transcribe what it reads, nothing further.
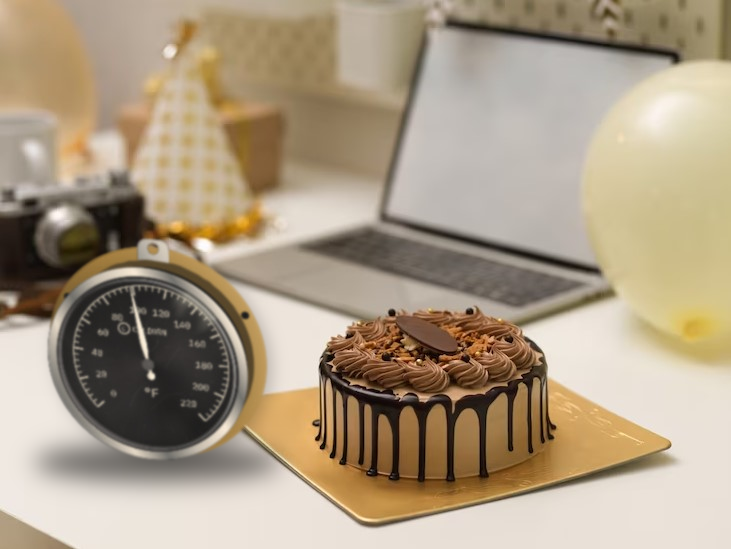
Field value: 100 °F
